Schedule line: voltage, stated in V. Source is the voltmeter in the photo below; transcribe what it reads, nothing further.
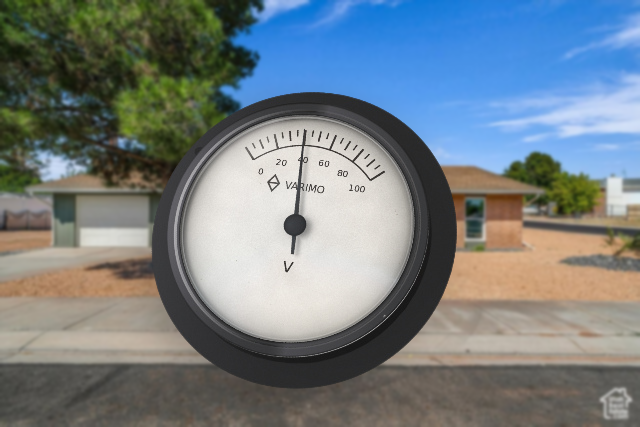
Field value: 40 V
